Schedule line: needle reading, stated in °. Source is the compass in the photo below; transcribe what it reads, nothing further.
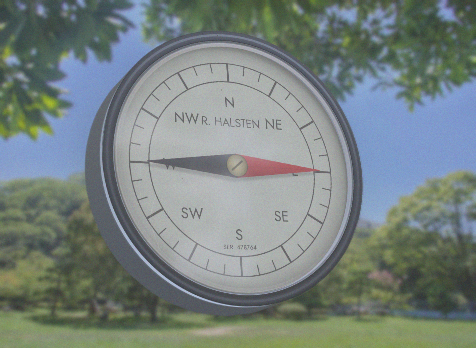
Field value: 90 °
